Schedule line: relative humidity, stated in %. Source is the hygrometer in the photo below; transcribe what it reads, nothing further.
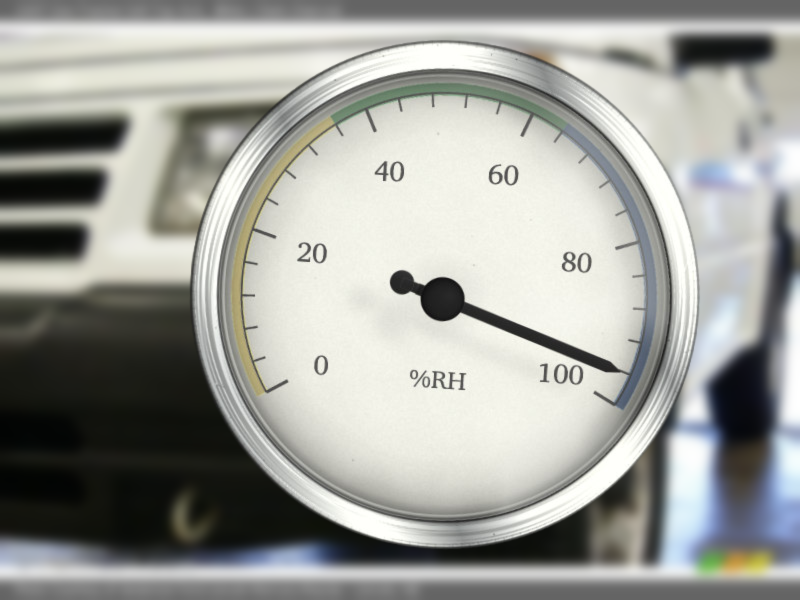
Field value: 96 %
